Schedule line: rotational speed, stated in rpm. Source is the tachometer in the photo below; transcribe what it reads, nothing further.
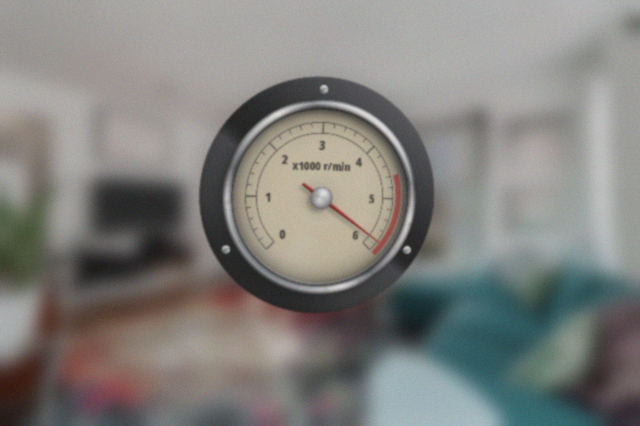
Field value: 5800 rpm
